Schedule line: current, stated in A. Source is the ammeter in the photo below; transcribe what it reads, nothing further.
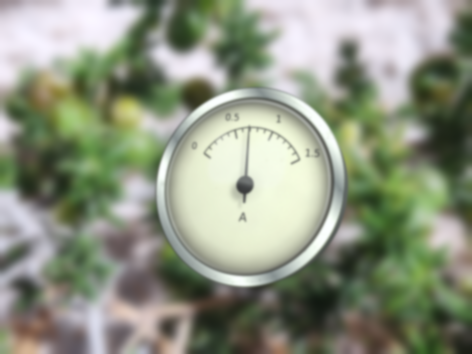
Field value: 0.7 A
